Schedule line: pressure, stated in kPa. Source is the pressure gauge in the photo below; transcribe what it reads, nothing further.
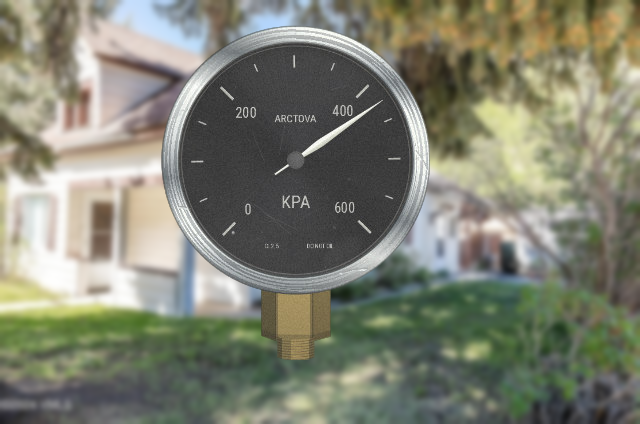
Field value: 425 kPa
